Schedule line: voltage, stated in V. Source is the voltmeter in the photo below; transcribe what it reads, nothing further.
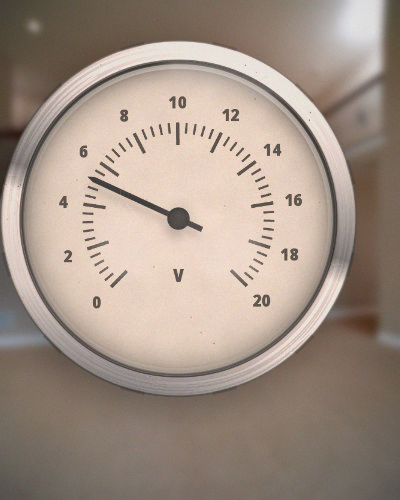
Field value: 5.2 V
